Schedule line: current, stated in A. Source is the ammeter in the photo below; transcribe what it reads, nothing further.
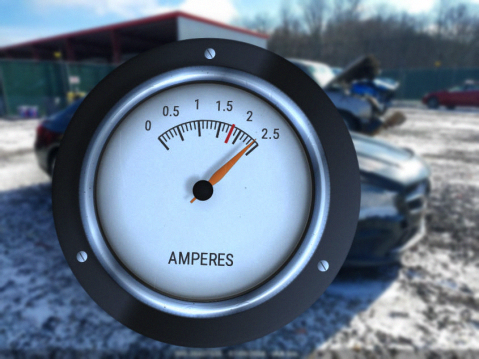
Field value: 2.4 A
